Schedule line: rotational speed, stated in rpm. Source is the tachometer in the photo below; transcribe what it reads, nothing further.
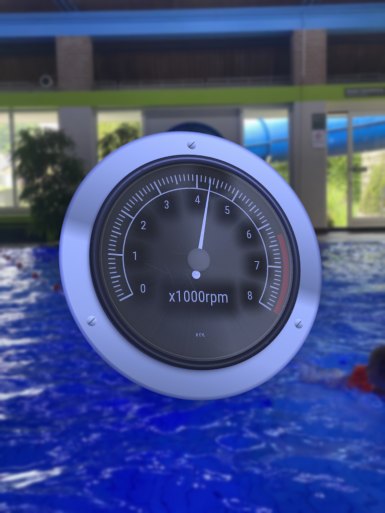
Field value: 4300 rpm
